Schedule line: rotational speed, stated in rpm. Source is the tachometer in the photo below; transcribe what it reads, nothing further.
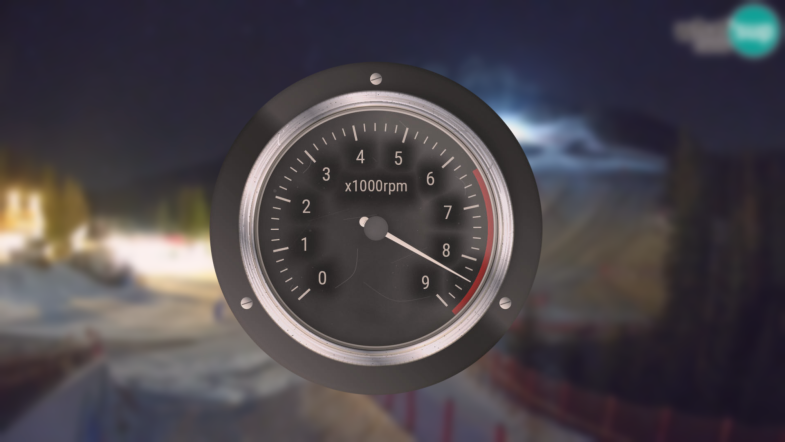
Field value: 8400 rpm
